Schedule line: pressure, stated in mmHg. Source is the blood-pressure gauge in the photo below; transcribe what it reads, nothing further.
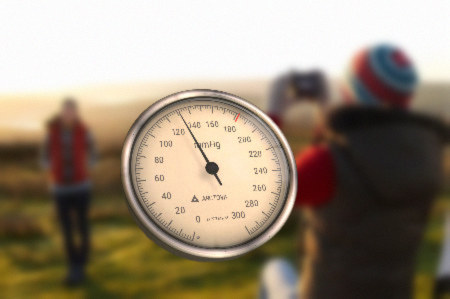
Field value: 130 mmHg
